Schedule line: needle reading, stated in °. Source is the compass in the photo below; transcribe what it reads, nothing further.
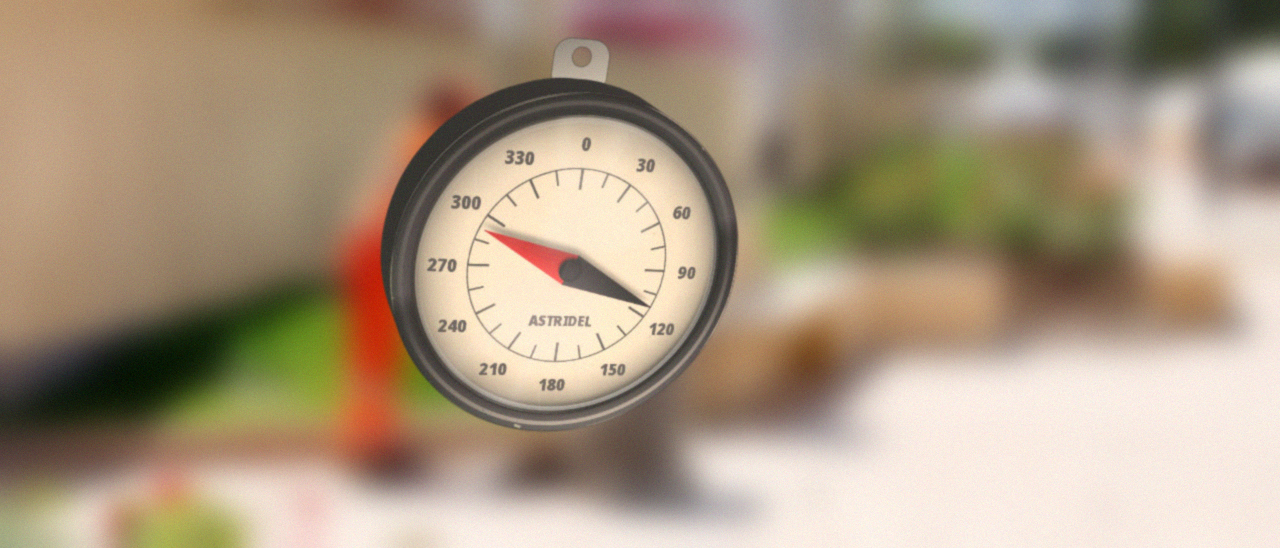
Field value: 292.5 °
